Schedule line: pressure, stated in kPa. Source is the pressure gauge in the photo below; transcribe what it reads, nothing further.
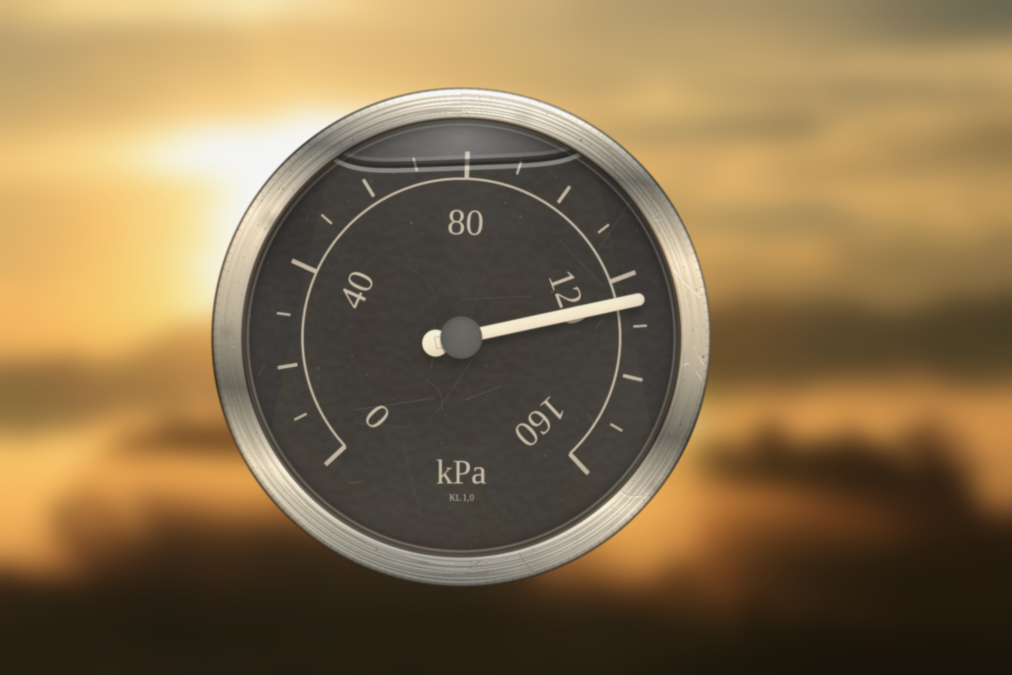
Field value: 125 kPa
